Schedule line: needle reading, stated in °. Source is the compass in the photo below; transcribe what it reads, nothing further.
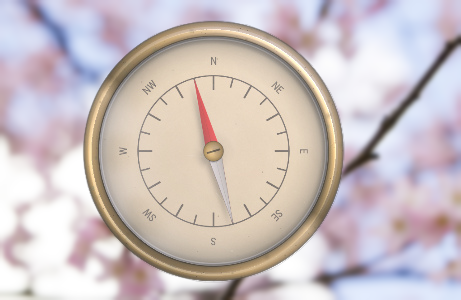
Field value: 345 °
